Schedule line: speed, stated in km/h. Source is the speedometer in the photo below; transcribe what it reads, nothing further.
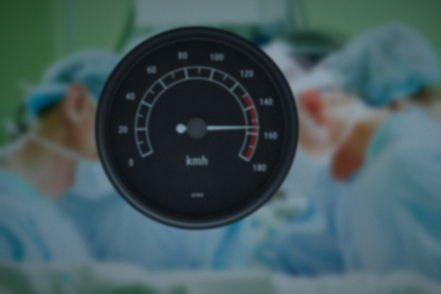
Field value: 155 km/h
